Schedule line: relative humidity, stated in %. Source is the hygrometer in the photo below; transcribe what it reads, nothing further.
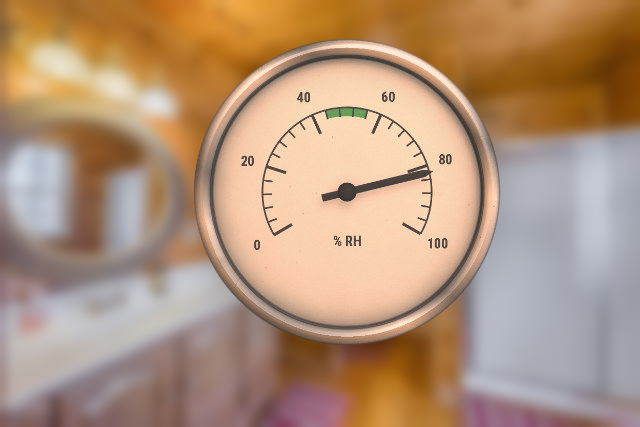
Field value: 82 %
